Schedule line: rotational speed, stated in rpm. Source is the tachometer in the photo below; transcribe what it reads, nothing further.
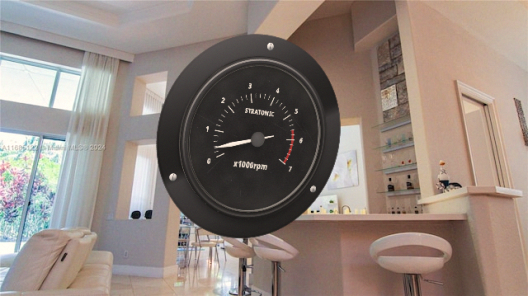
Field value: 400 rpm
